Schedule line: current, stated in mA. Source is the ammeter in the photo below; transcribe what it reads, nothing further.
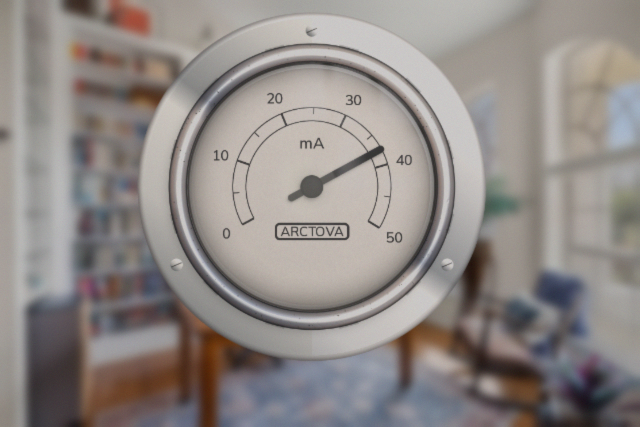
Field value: 37.5 mA
